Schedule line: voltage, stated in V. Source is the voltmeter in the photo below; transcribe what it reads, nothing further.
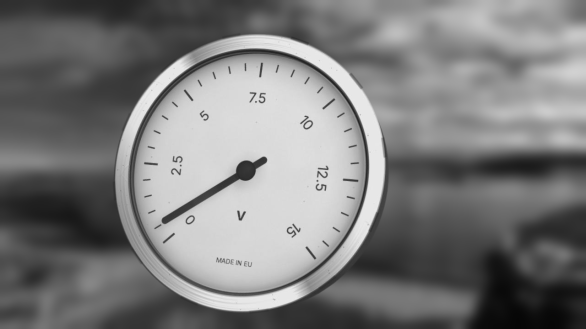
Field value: 0.5 V
